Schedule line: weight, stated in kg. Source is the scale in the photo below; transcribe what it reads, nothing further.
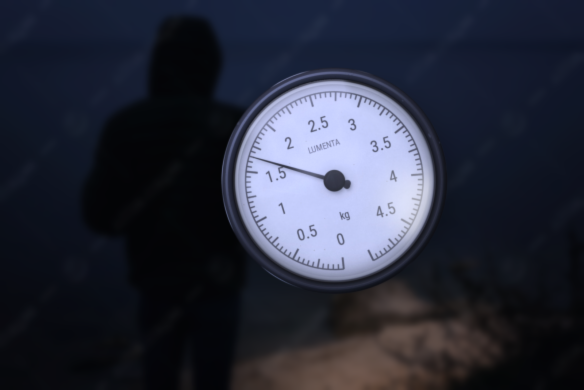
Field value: 1.65 kg
